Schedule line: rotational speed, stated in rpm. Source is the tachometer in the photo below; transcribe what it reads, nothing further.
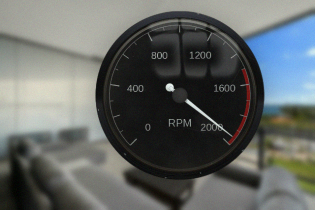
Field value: 1950 rpm
